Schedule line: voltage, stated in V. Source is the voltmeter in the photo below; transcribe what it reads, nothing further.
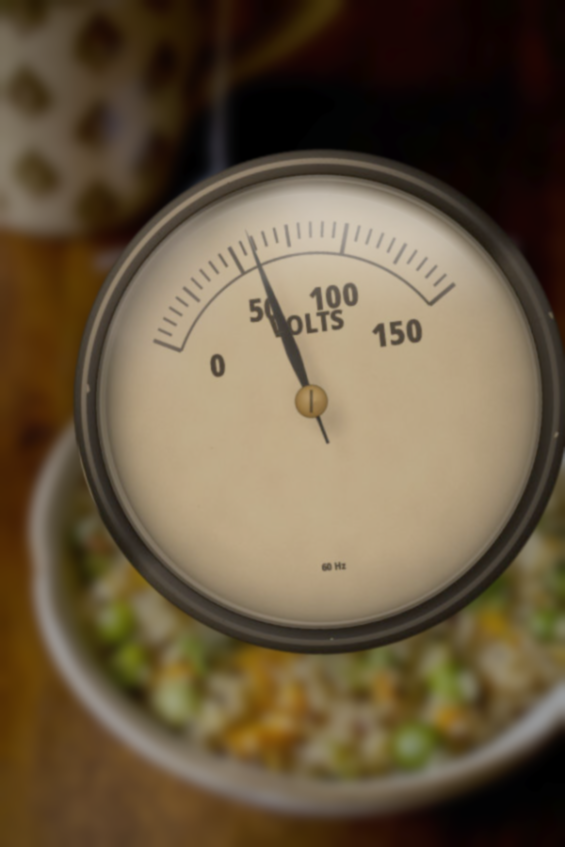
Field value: 60 V
